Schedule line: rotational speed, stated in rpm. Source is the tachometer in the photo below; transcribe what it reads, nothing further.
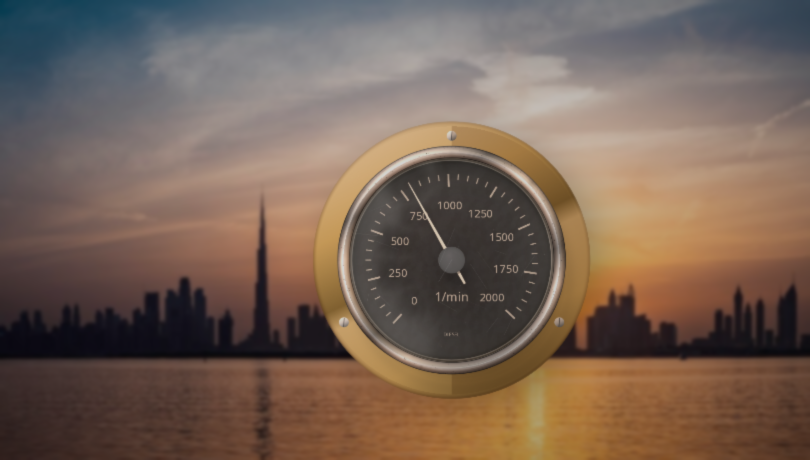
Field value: 800 rpm
